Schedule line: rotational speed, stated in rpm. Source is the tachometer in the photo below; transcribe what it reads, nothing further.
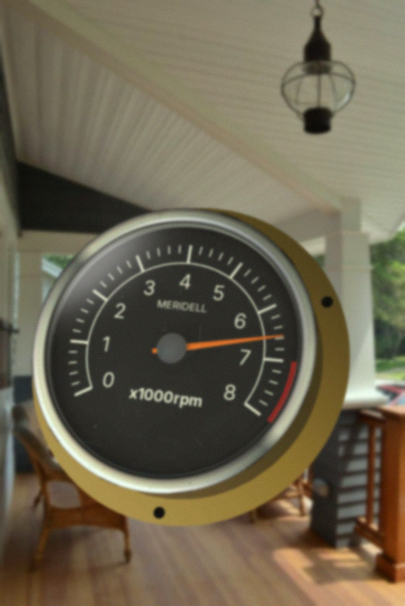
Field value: 6600 rpm
